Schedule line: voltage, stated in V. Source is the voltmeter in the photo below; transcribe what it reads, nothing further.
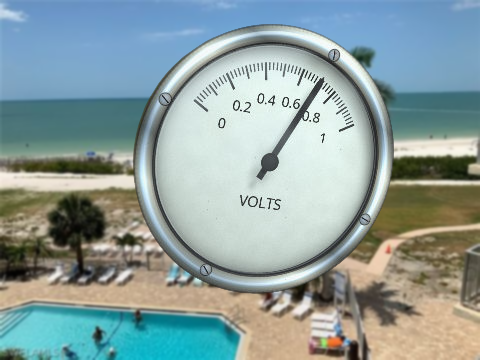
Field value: 0.7 V
